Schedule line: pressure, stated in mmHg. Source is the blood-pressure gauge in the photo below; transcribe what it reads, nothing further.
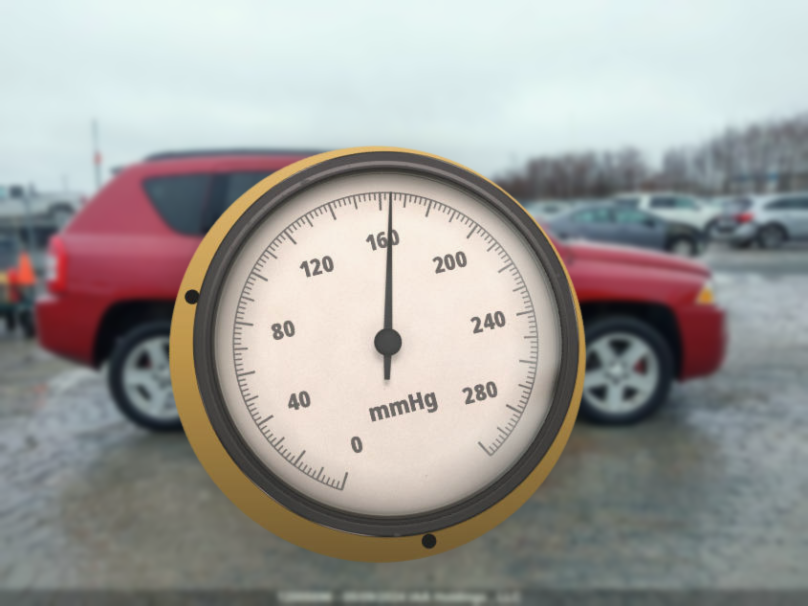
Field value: 164 mmHg
